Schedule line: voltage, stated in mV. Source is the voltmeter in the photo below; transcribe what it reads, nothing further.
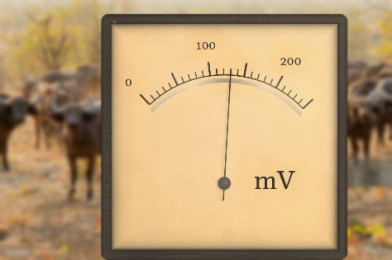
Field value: 130 mV
